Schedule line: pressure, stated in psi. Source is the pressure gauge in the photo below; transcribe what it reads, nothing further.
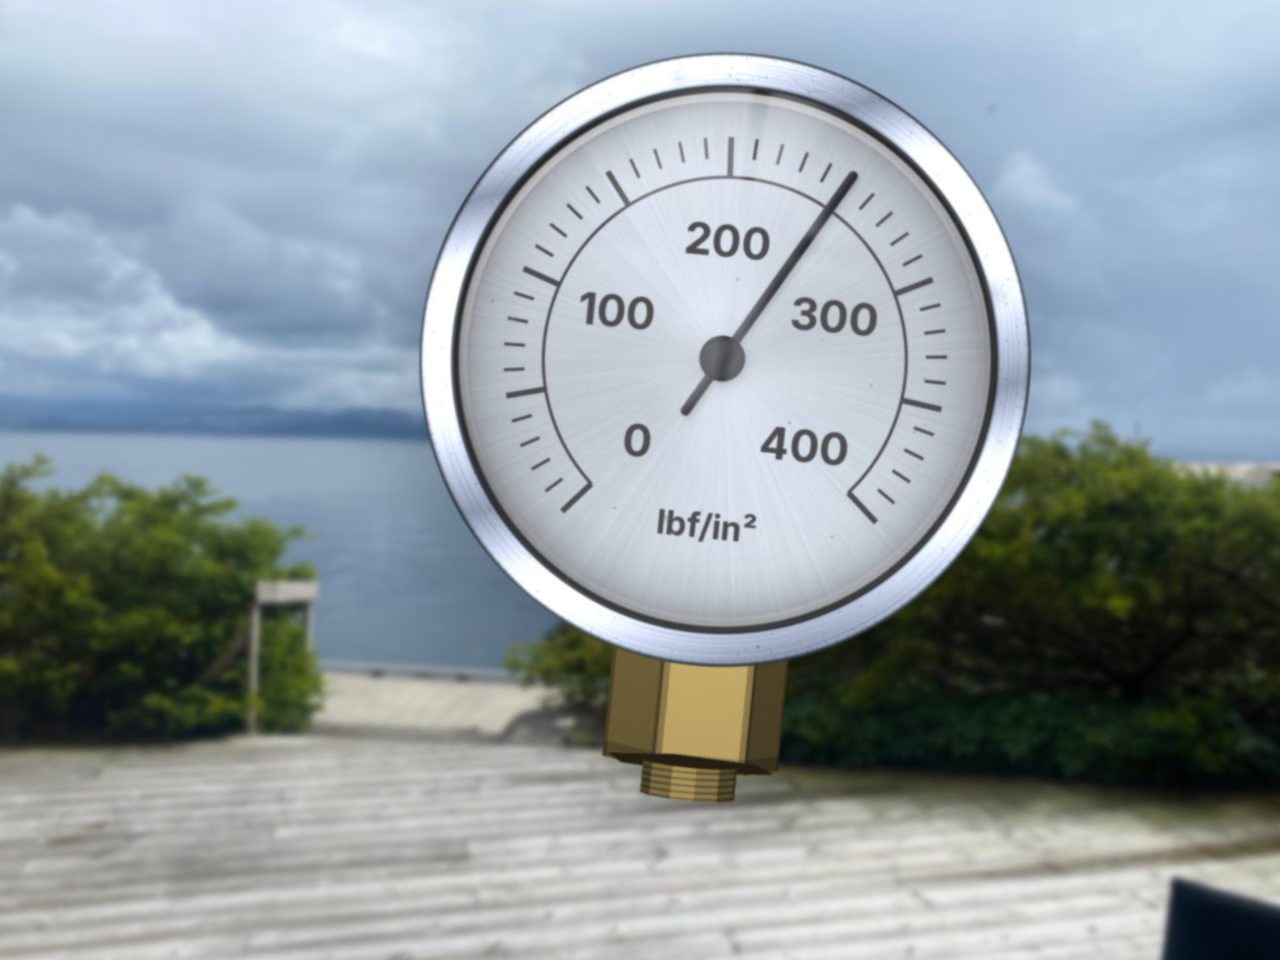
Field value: 250 psi
